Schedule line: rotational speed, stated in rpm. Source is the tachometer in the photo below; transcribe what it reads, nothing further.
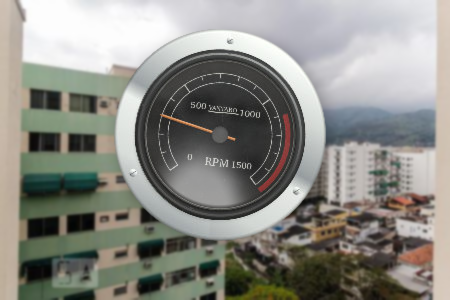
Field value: 300 rpm
